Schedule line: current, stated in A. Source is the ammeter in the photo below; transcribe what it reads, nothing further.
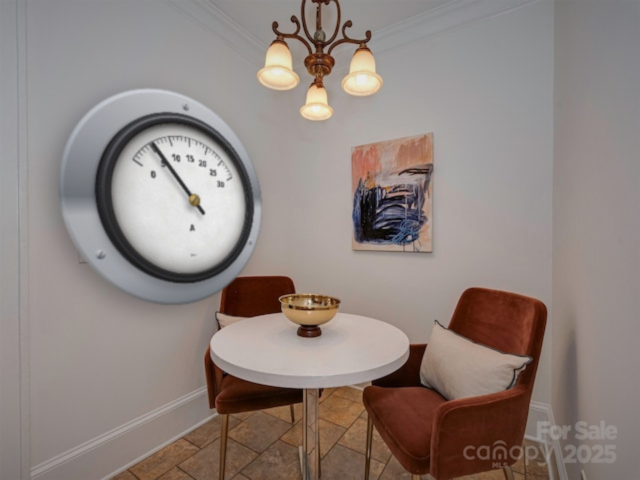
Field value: 5 A
